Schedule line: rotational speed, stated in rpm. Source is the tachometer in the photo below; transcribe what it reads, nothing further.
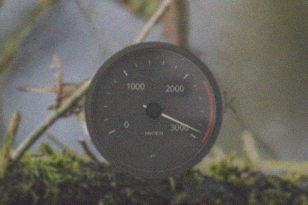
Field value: 2900 rpm
